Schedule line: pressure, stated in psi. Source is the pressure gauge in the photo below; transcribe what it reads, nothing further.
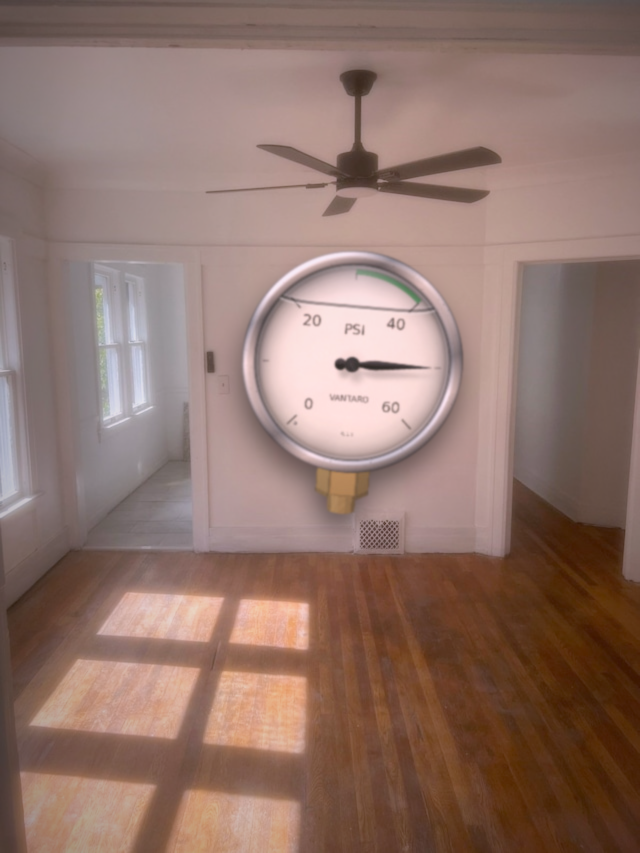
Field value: 50 psi
